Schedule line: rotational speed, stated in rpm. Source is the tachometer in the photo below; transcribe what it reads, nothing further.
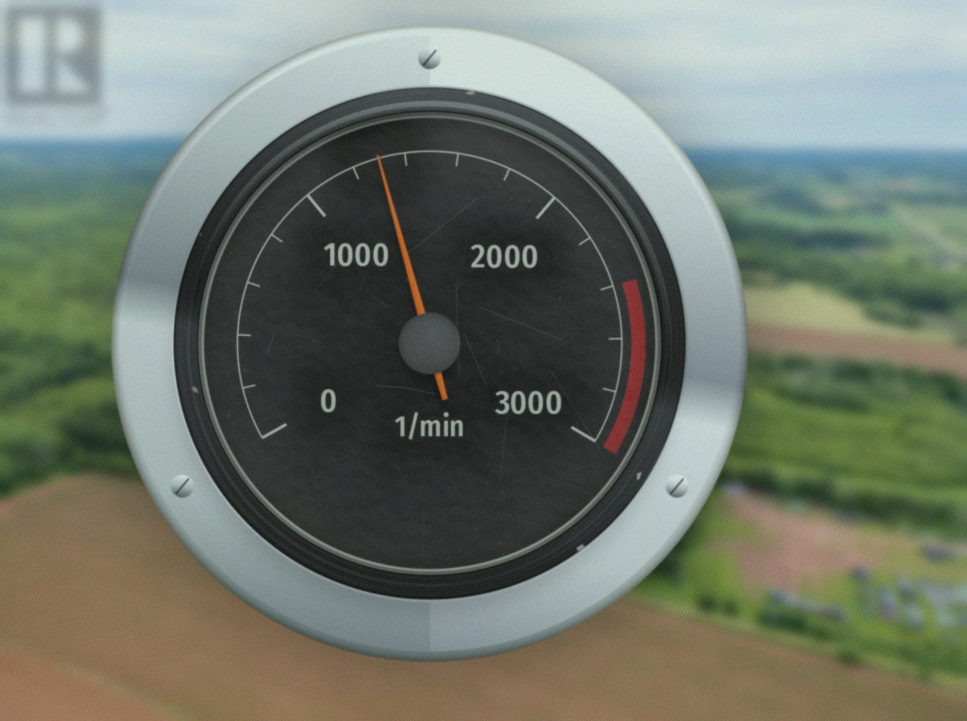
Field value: 1300 rpm
